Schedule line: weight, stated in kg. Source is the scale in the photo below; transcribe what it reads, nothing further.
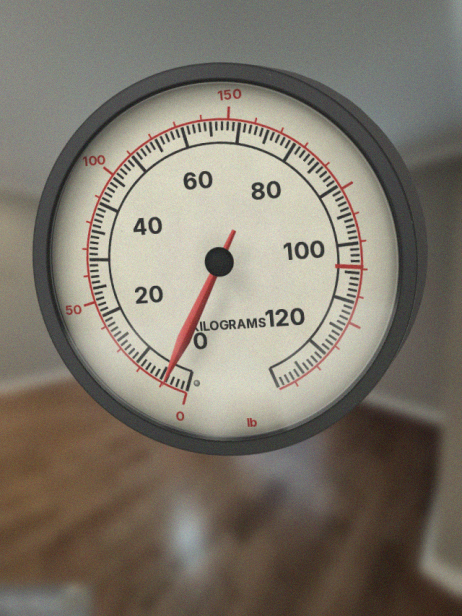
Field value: 4 kg
